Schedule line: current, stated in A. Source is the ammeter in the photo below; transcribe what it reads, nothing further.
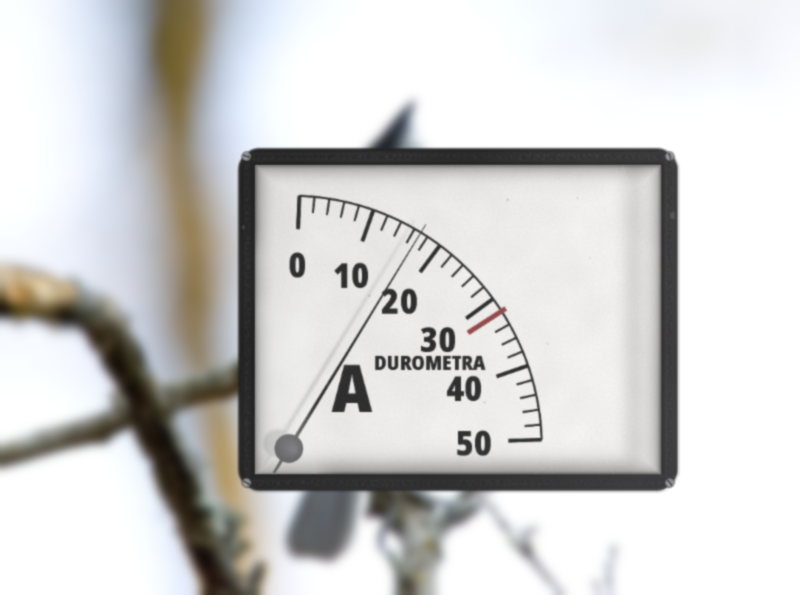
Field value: 17 A
